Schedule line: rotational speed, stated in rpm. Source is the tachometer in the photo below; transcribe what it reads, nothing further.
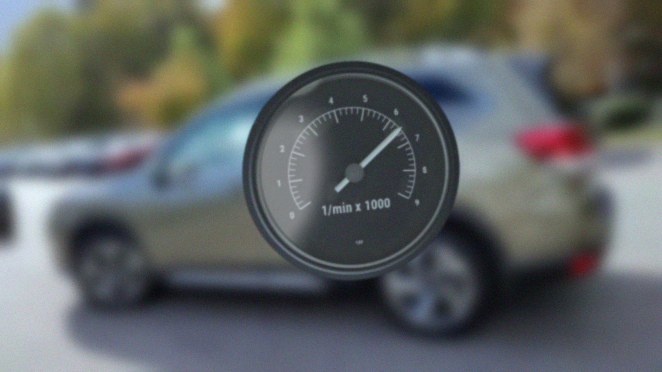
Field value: 6400 rpm
